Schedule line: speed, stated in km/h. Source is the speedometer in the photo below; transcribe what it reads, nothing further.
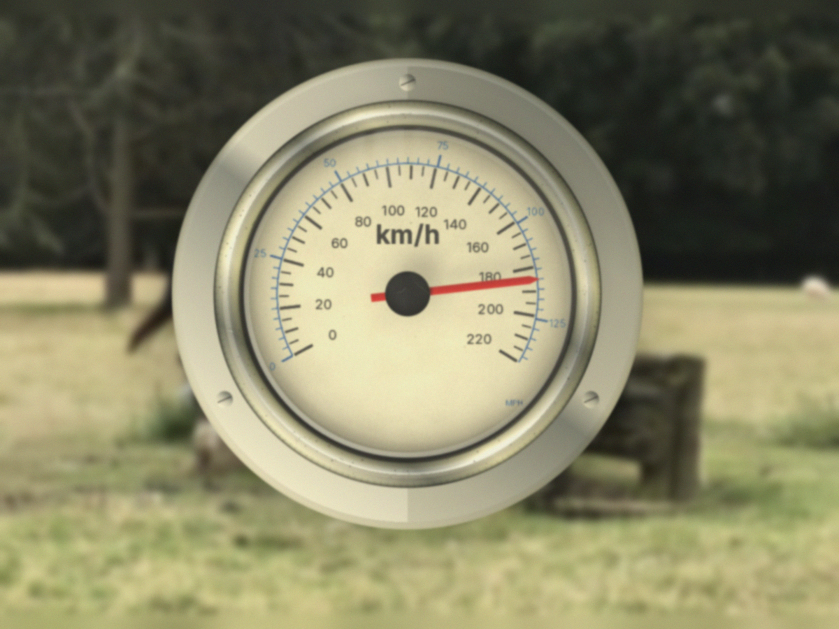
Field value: 185 km/h
